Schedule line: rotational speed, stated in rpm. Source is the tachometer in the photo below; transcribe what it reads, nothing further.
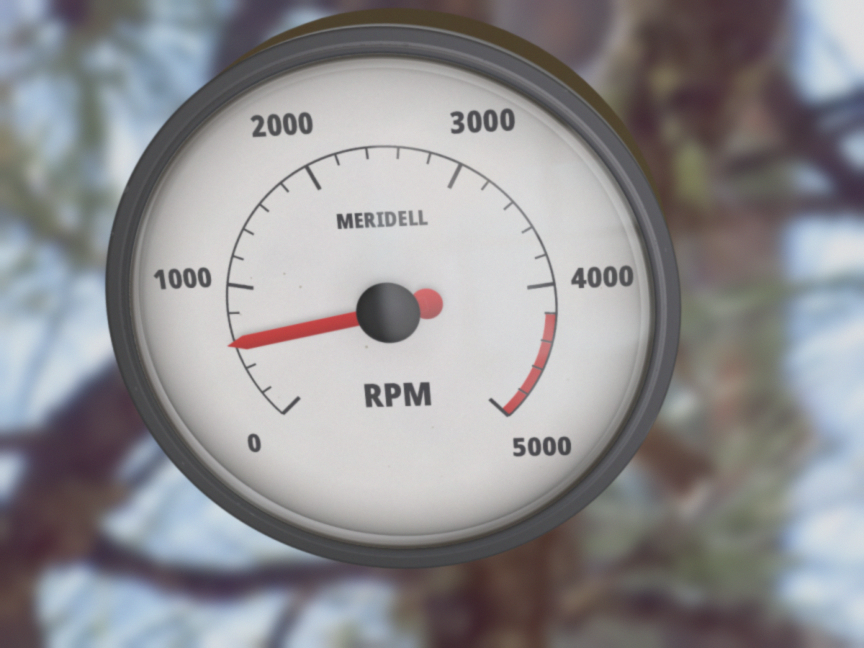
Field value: 600 rpm
